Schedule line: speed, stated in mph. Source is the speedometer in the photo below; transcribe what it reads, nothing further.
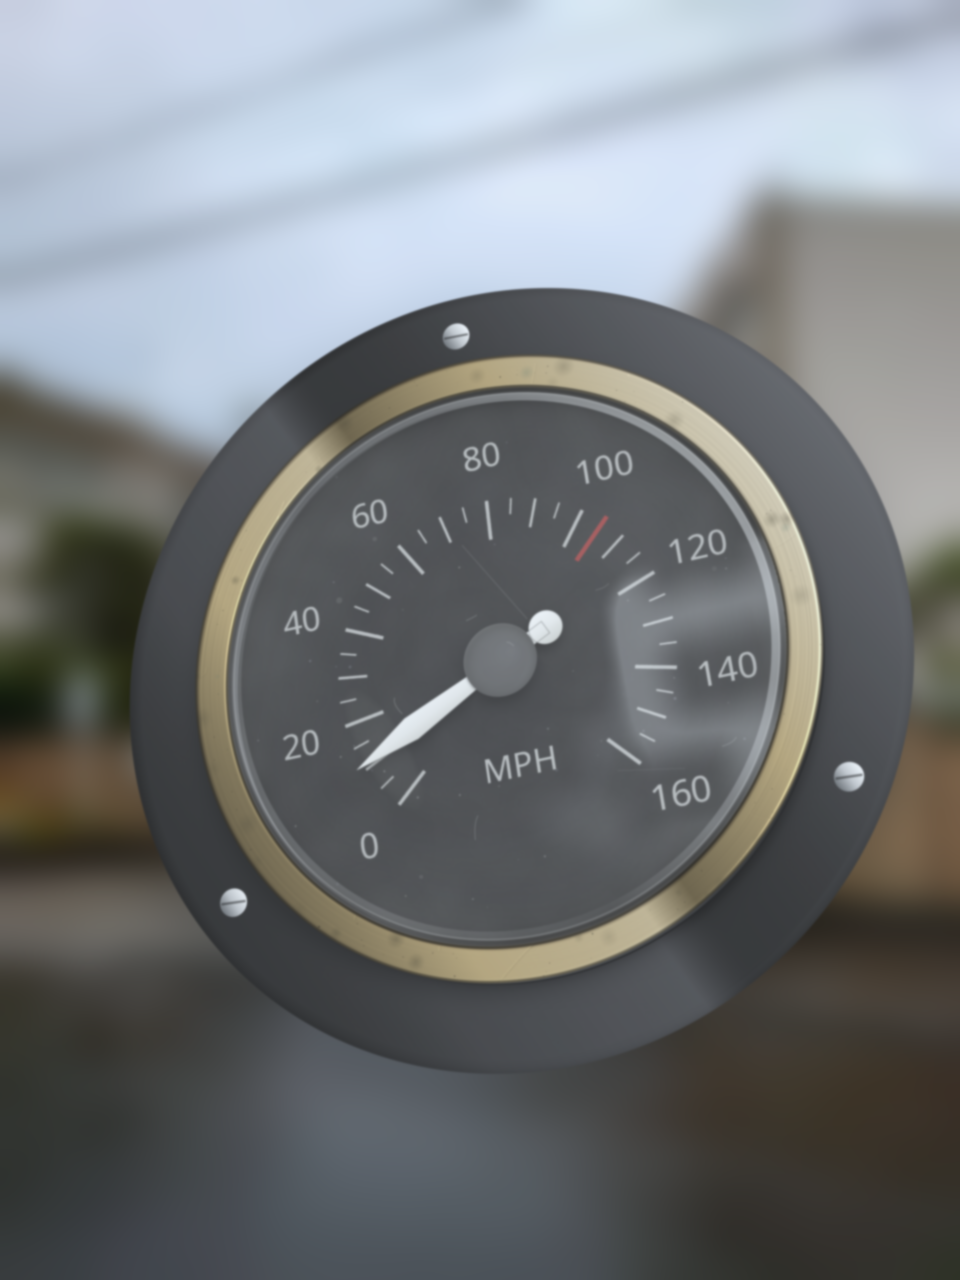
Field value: 10 mph
